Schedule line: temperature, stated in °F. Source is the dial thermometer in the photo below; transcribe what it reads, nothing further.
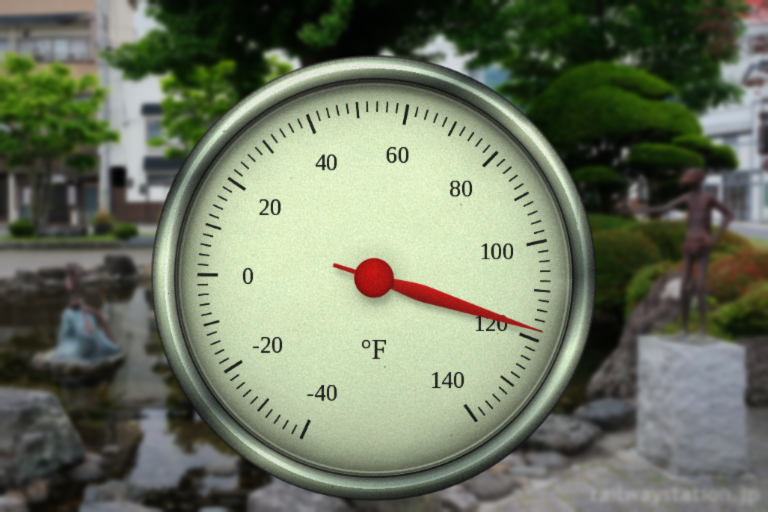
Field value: 118 °F
